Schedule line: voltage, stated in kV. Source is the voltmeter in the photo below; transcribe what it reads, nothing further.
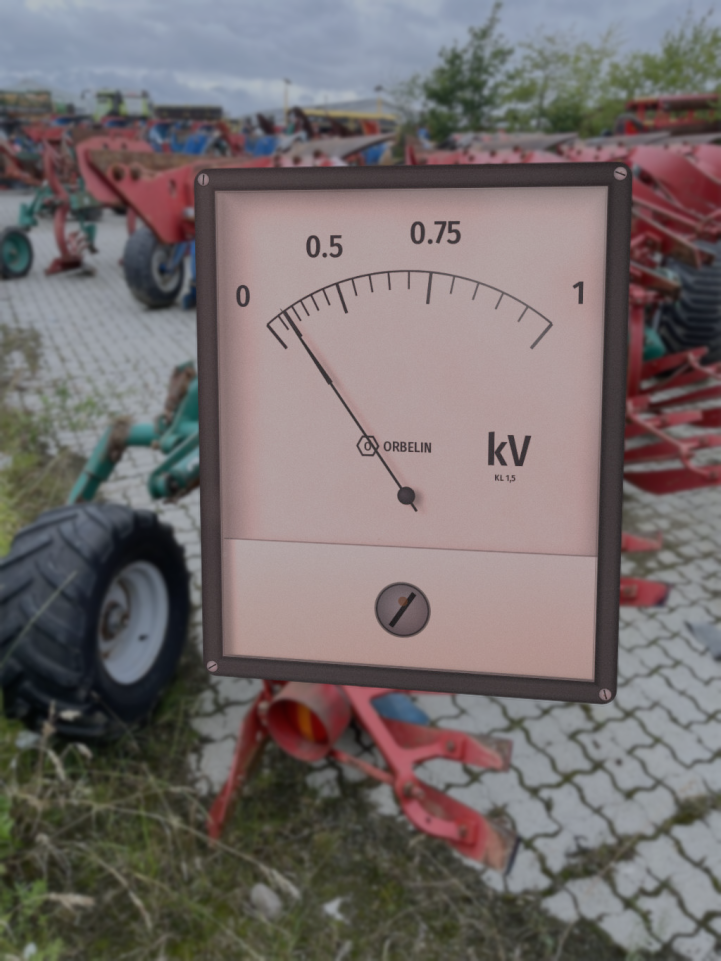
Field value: 0.25 kV
